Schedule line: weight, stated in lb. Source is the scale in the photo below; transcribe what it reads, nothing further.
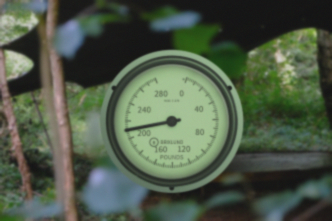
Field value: 210 lb
